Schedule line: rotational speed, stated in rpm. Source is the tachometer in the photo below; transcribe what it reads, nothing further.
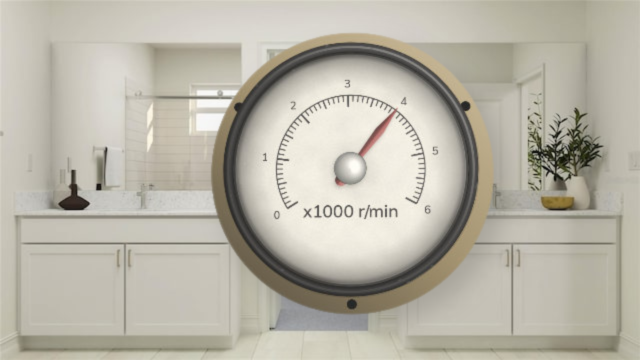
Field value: 4000 rpm
